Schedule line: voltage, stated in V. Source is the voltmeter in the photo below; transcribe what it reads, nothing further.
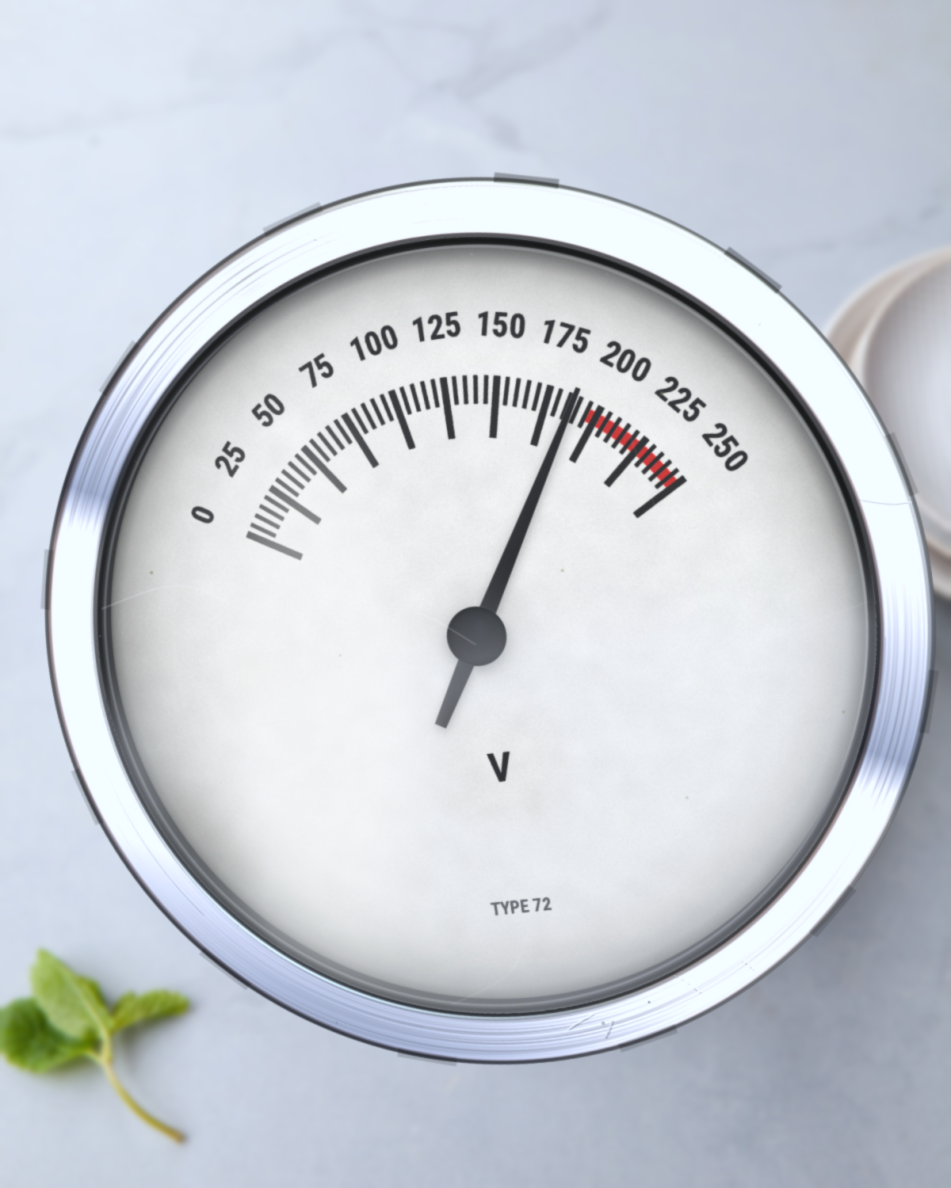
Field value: 187.5 V
